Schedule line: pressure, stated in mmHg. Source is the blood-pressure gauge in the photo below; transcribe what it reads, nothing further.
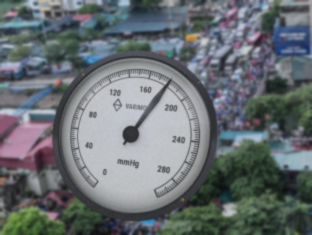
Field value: 180 mmHg
